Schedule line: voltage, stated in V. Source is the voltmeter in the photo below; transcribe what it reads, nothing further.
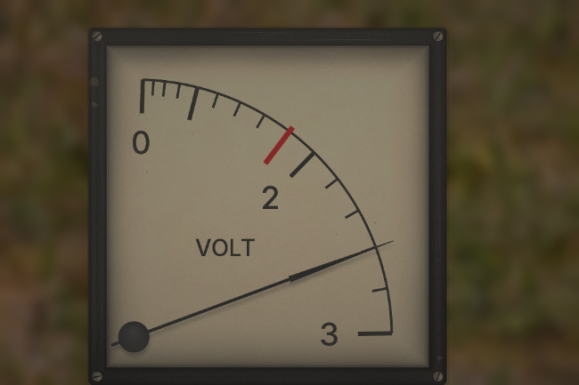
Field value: 2.6 V
